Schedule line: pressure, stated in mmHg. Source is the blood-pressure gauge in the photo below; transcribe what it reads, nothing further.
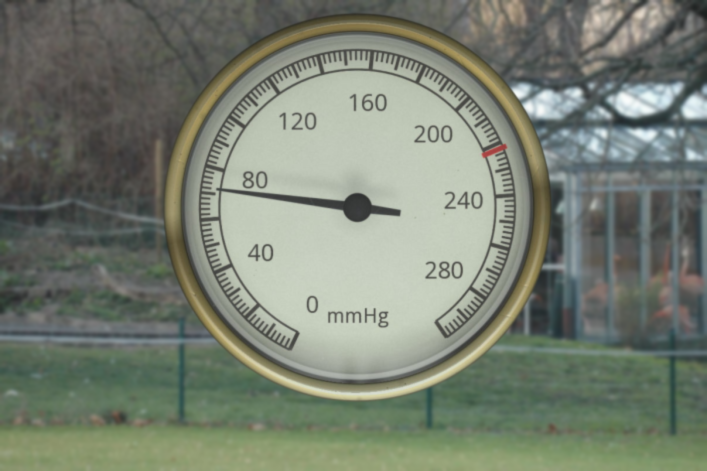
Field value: 72 mmHg
